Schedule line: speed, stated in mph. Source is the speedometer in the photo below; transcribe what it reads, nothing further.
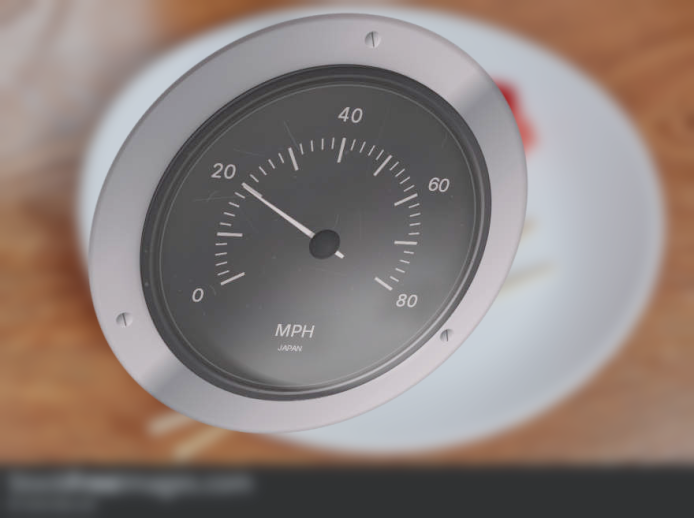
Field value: 20 mph
